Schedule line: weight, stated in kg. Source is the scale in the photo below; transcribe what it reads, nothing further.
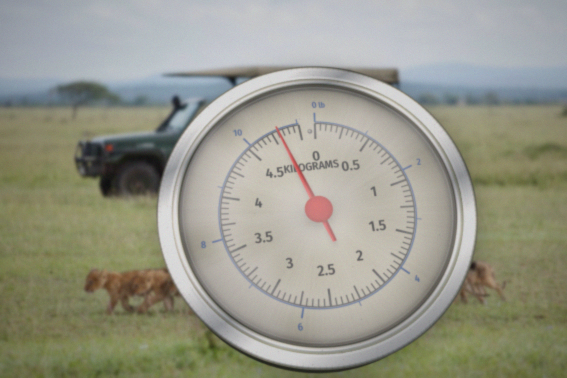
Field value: 4.8 kg
